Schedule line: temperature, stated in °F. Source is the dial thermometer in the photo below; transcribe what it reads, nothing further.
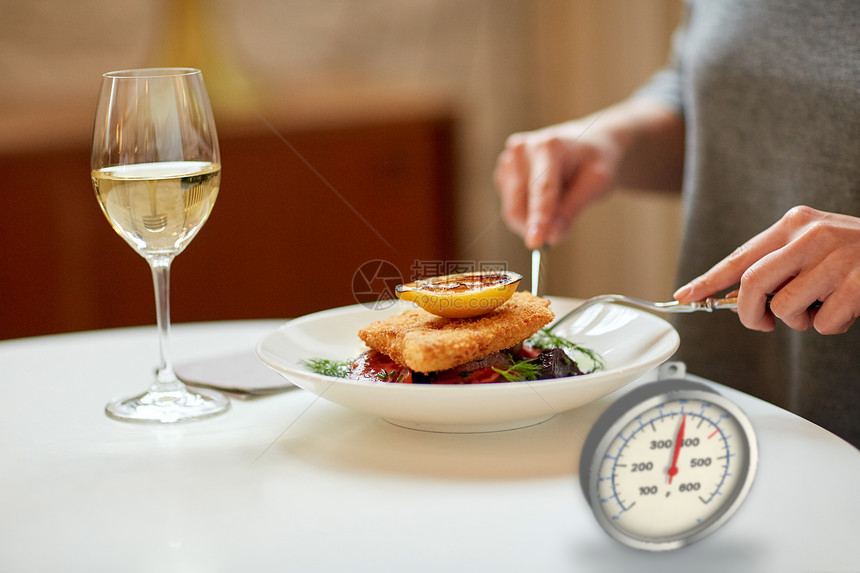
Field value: 360 °F
